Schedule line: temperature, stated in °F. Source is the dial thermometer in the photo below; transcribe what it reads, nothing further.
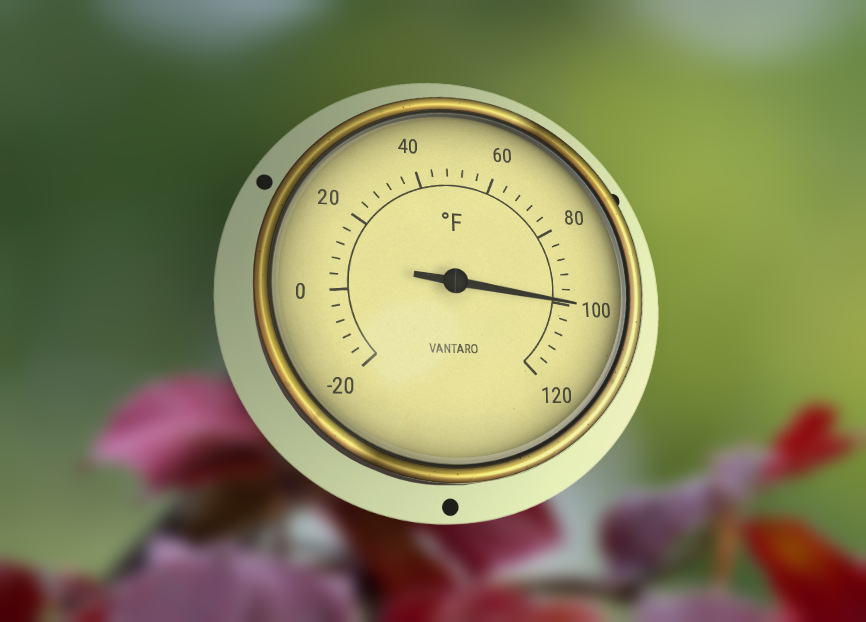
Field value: 100 °F
